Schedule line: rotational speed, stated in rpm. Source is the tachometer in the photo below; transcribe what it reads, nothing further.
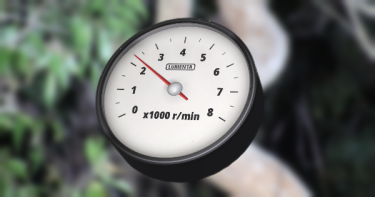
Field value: 2250 rpm
